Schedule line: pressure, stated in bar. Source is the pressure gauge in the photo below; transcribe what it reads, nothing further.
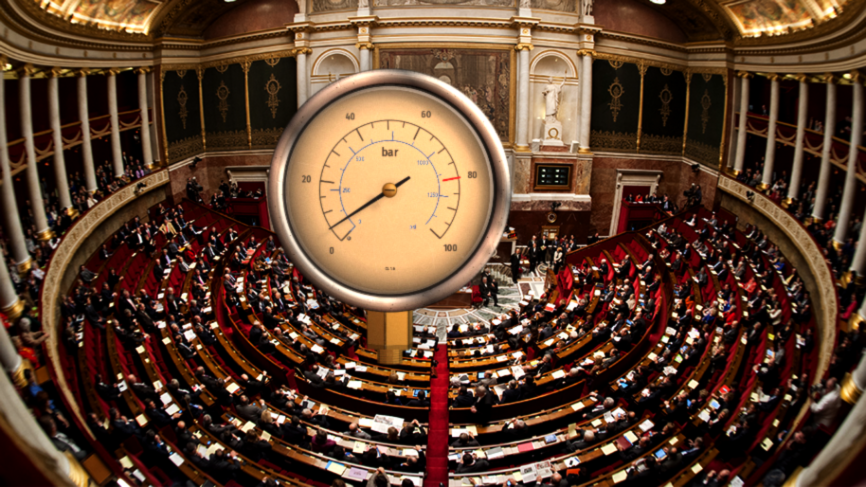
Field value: 5 bar
